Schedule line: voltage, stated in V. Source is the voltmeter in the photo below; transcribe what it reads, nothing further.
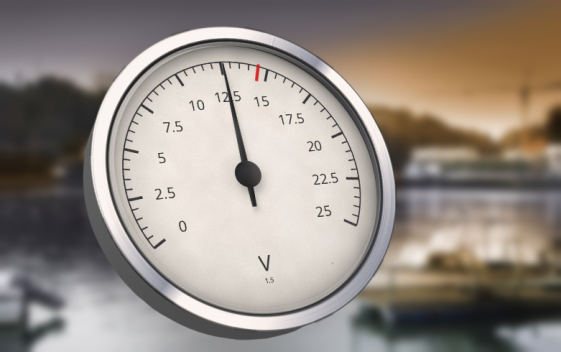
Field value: 12.5 V
